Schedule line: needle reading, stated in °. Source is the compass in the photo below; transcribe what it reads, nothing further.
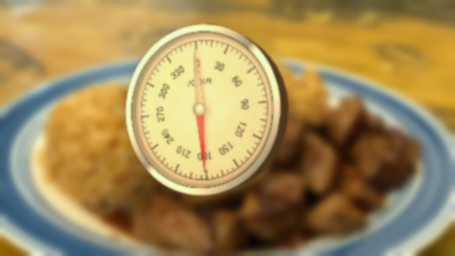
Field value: 180 °
